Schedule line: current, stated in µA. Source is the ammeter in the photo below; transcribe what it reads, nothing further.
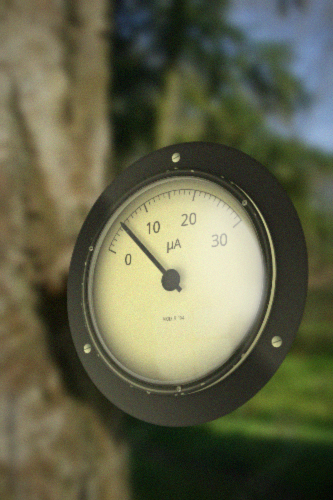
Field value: 5 µA
